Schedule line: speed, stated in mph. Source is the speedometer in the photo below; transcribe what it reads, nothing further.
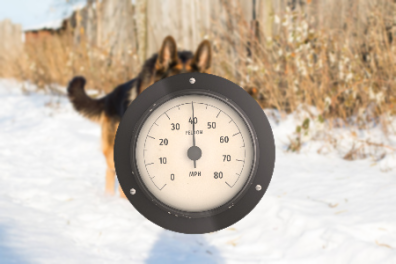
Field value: 40 mph
